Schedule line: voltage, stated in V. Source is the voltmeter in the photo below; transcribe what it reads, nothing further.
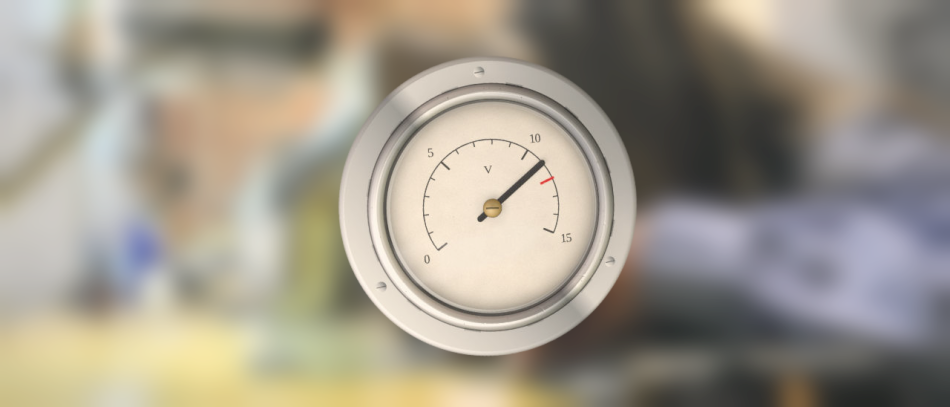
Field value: 11 V
